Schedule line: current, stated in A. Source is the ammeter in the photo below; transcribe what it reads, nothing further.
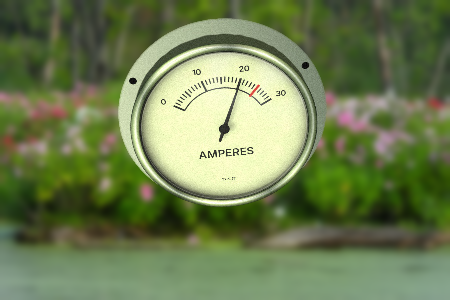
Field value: 20 A
